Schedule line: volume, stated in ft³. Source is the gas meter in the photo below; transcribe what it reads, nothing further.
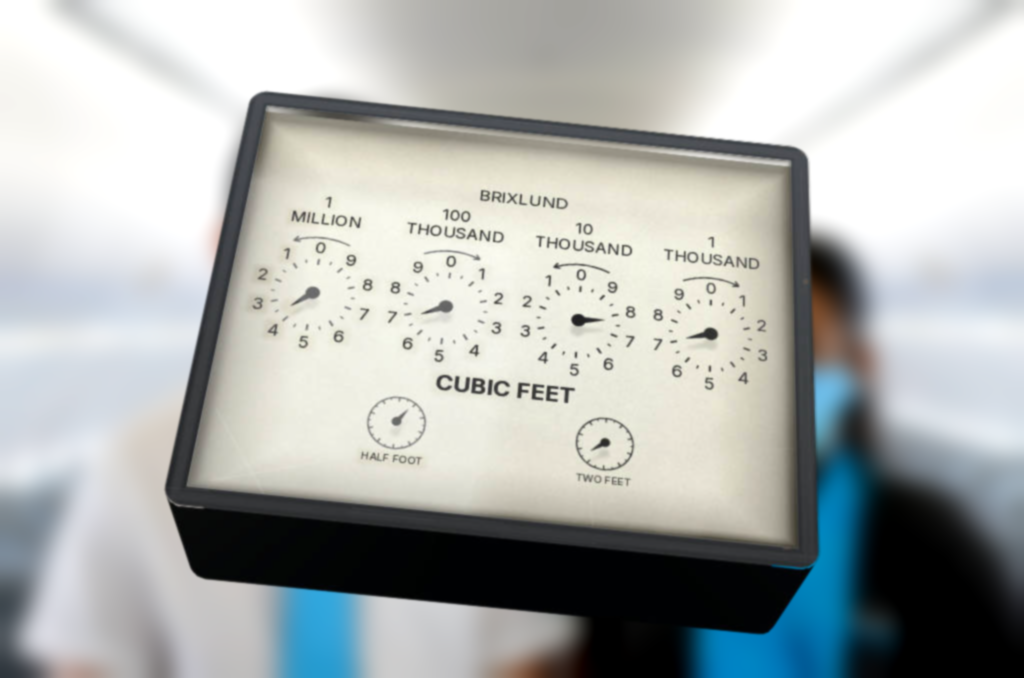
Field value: 367700 ft³
